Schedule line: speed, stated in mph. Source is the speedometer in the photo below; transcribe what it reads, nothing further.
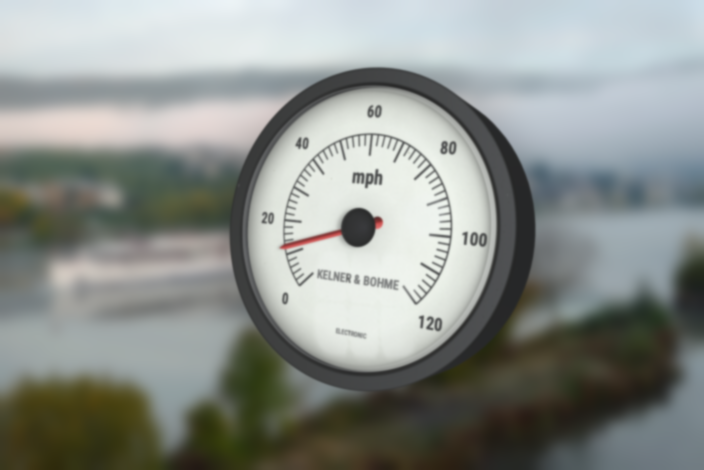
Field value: 12 mph
